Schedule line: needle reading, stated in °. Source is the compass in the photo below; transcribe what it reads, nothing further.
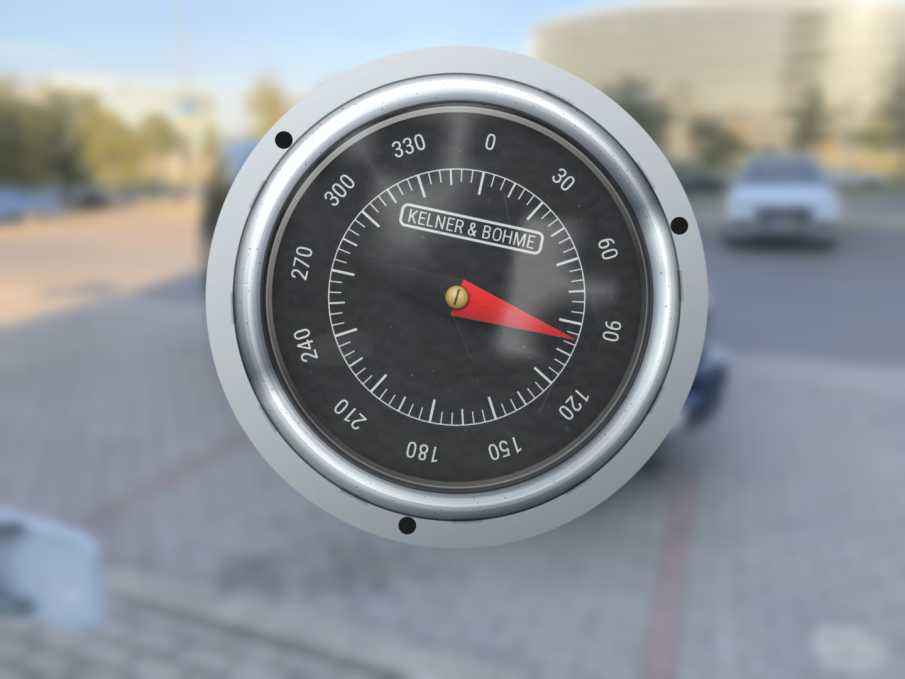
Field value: 97.5 °
